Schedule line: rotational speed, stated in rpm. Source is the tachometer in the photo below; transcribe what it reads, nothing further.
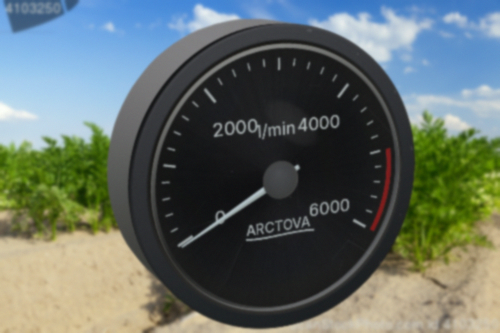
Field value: 0 rpm
